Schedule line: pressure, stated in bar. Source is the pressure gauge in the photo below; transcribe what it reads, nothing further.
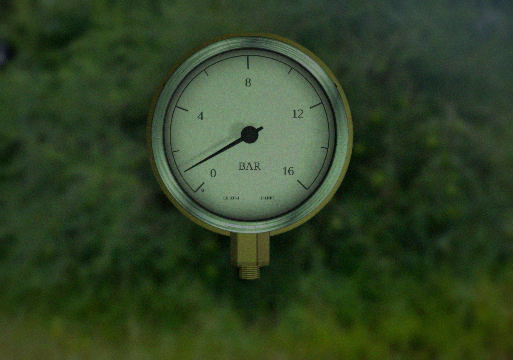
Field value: 1 bar
